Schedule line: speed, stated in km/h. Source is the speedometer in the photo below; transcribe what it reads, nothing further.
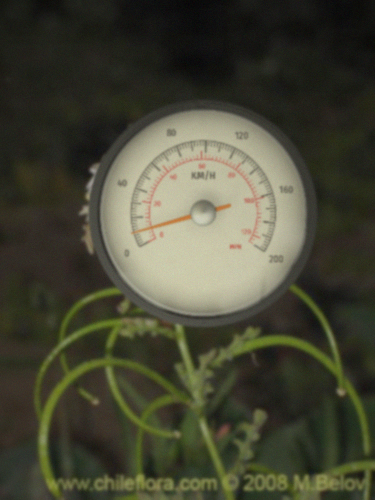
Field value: 10 km/h
